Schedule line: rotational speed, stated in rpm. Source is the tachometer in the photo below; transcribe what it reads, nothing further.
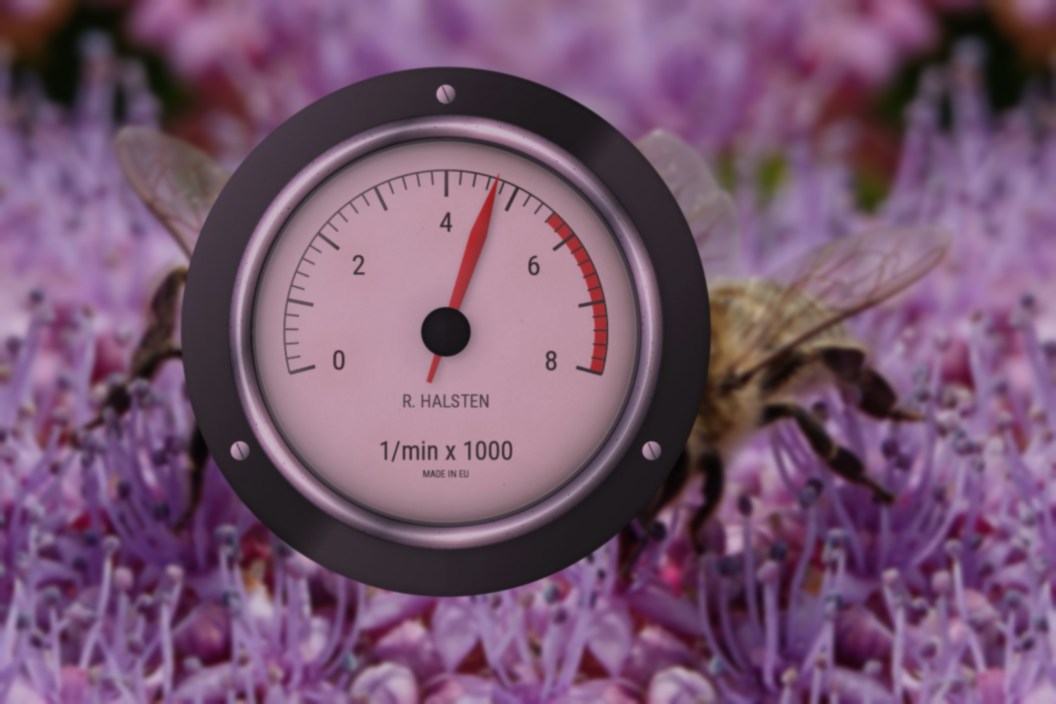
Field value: 4700 rpm
